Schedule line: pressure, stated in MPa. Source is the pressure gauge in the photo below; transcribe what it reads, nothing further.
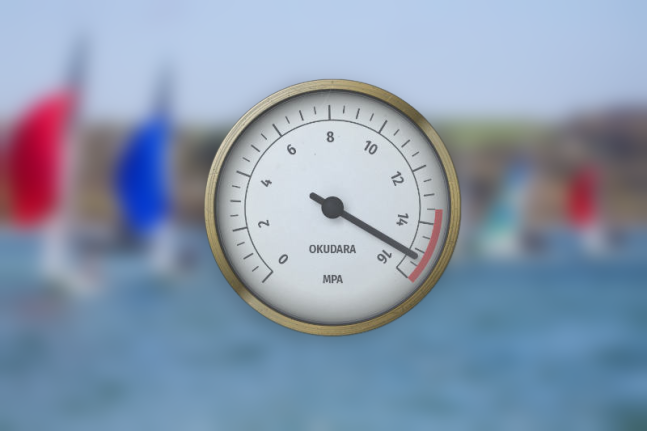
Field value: 15.25 MPa
